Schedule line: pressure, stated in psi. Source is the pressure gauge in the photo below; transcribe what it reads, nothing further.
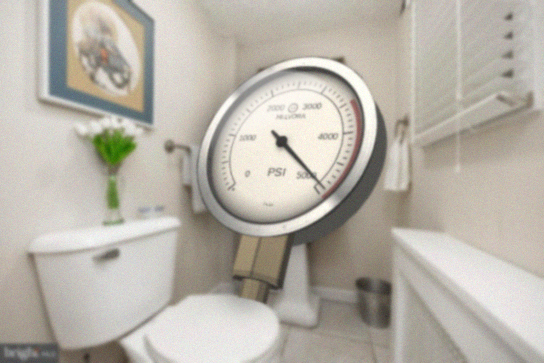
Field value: 4900 psi
